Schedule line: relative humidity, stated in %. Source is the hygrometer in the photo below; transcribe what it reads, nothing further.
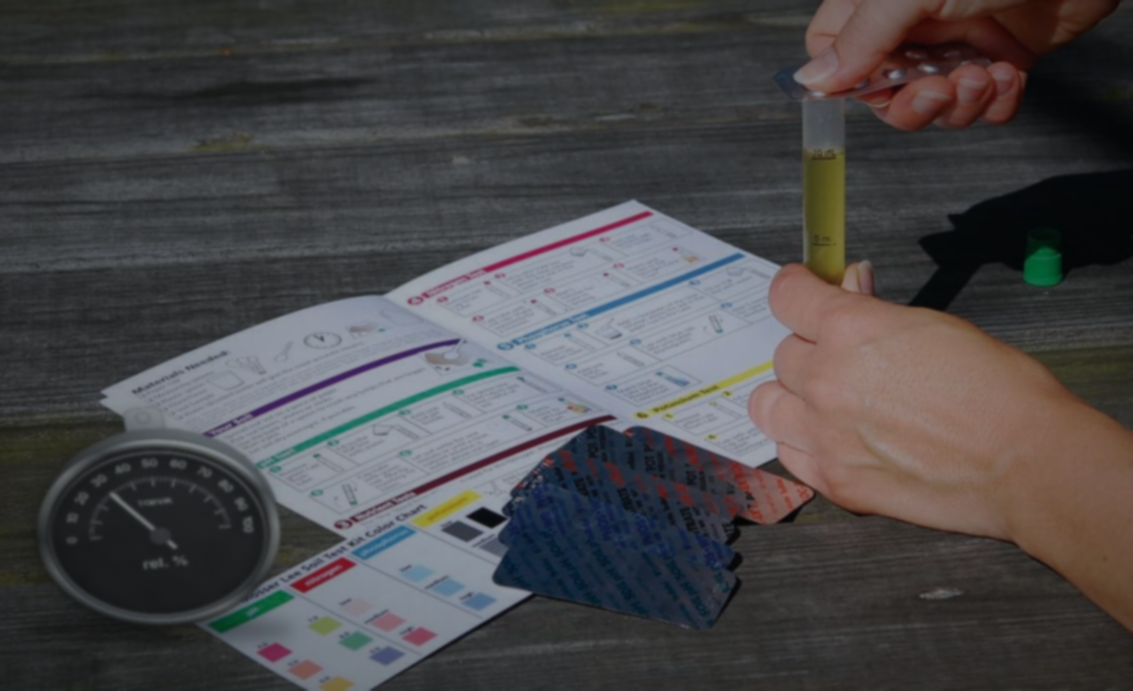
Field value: 30 %
